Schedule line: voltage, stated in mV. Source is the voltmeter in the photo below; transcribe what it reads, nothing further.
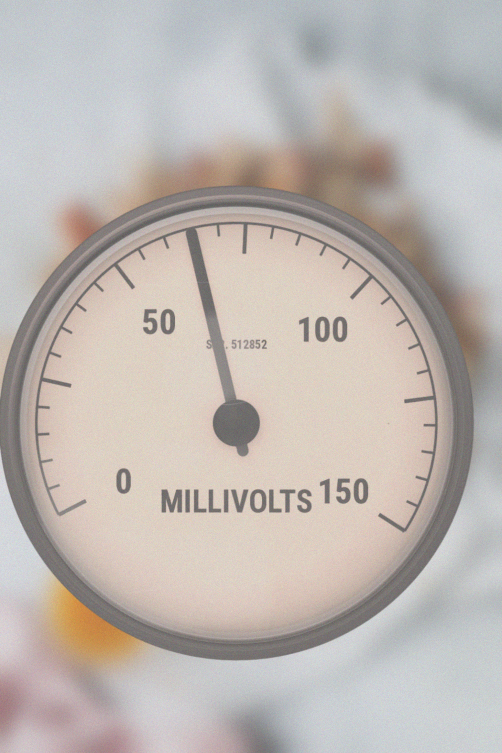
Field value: 65 mV
